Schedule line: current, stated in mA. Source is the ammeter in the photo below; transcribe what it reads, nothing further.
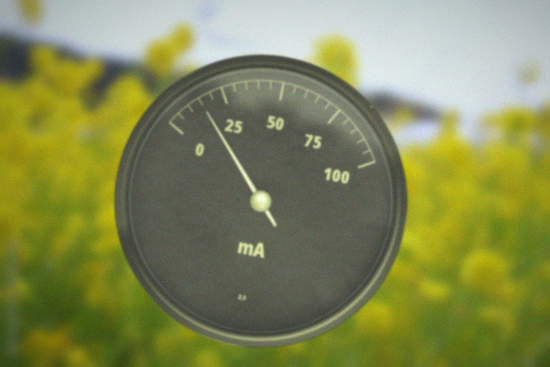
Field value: 15 mA
